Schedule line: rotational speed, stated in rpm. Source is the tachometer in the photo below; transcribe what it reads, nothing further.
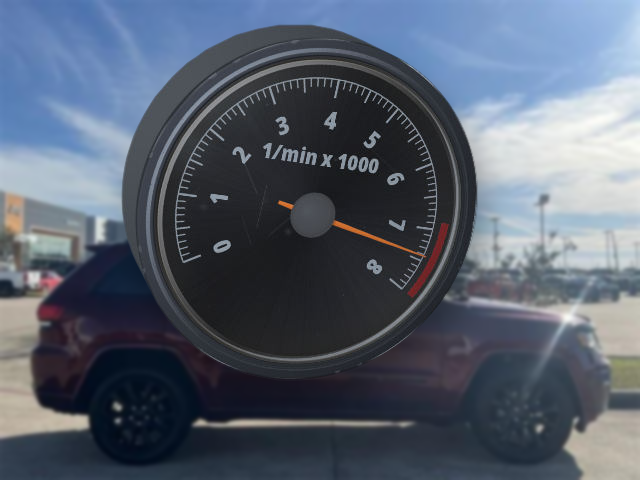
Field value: 7400 rpm
